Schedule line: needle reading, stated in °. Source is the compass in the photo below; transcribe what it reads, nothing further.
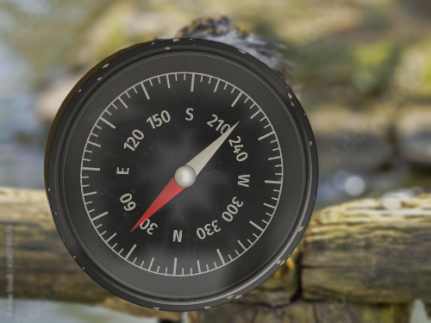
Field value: 40 °
